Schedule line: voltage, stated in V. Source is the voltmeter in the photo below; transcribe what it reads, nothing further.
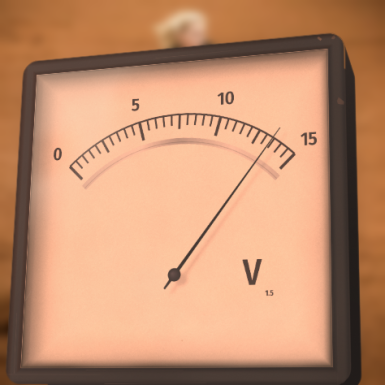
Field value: 13.5 V
